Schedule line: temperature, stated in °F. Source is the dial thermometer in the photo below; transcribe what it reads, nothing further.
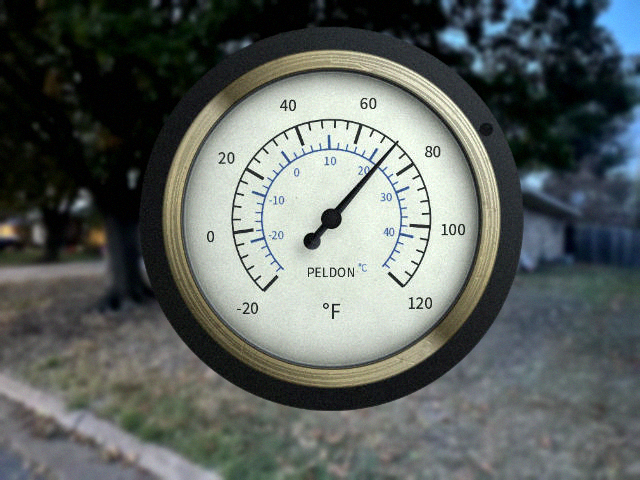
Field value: 72 °F
